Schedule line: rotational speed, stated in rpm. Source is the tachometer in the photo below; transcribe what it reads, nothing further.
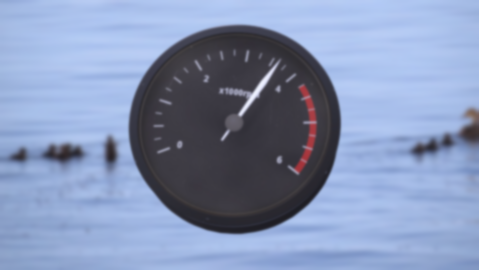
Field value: 3625 rpm
